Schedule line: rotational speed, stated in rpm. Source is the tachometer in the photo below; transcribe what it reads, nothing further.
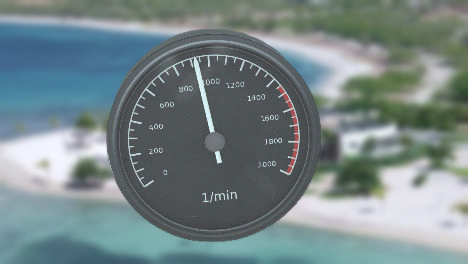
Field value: 925 rpm
